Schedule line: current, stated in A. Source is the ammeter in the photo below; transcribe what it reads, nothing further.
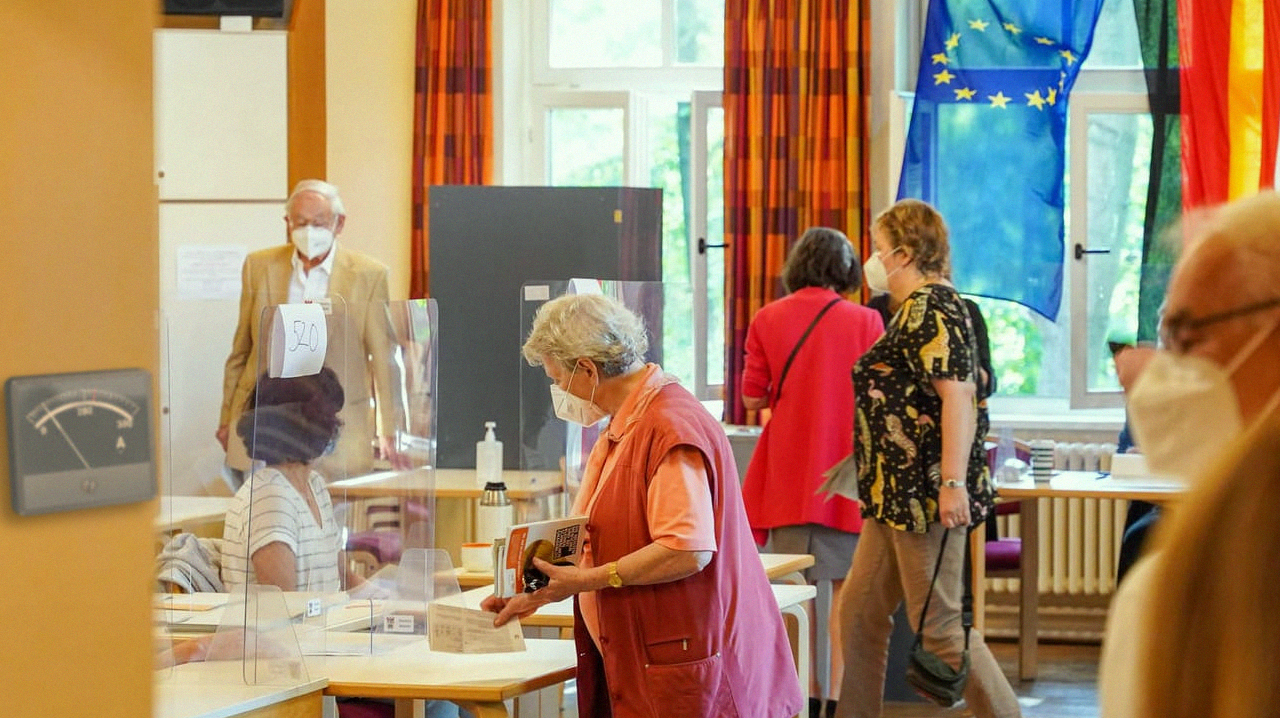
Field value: 100 A
